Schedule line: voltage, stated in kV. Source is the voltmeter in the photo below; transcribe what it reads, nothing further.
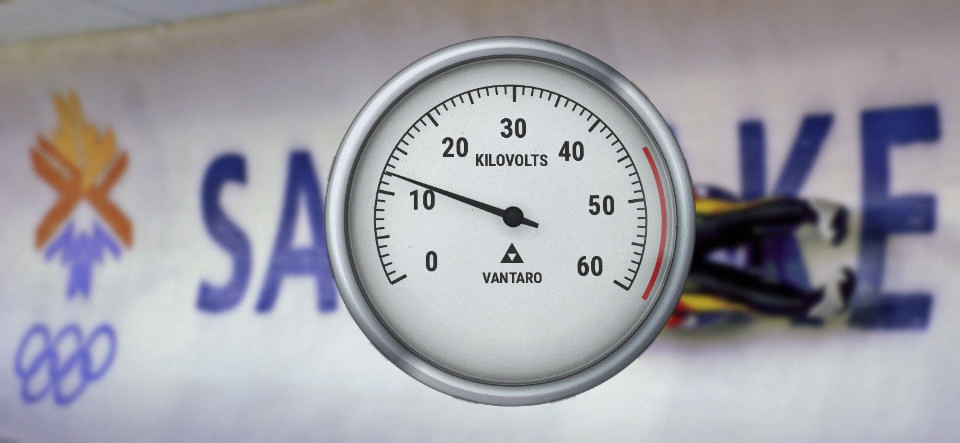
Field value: 12 kV
